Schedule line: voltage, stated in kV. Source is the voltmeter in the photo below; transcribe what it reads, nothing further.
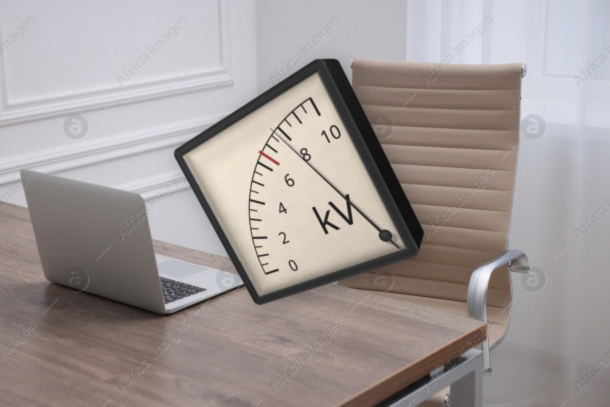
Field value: 7.75 kV
